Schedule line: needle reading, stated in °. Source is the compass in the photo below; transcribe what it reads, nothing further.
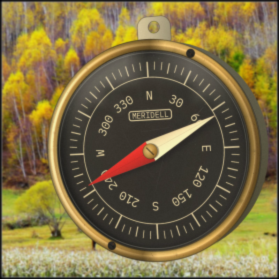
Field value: 245 °
